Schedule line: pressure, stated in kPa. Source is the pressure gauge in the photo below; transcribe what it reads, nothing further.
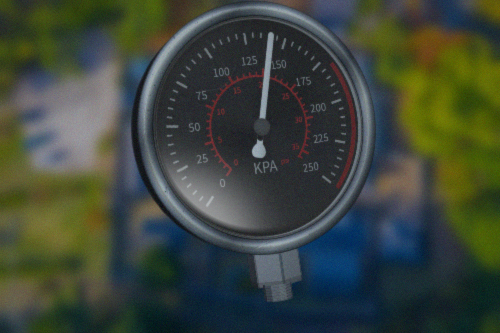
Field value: 140 kPa
